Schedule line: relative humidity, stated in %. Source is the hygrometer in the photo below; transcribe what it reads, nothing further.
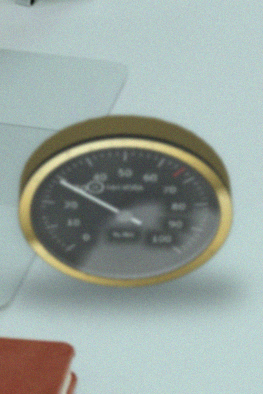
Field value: 30 %
